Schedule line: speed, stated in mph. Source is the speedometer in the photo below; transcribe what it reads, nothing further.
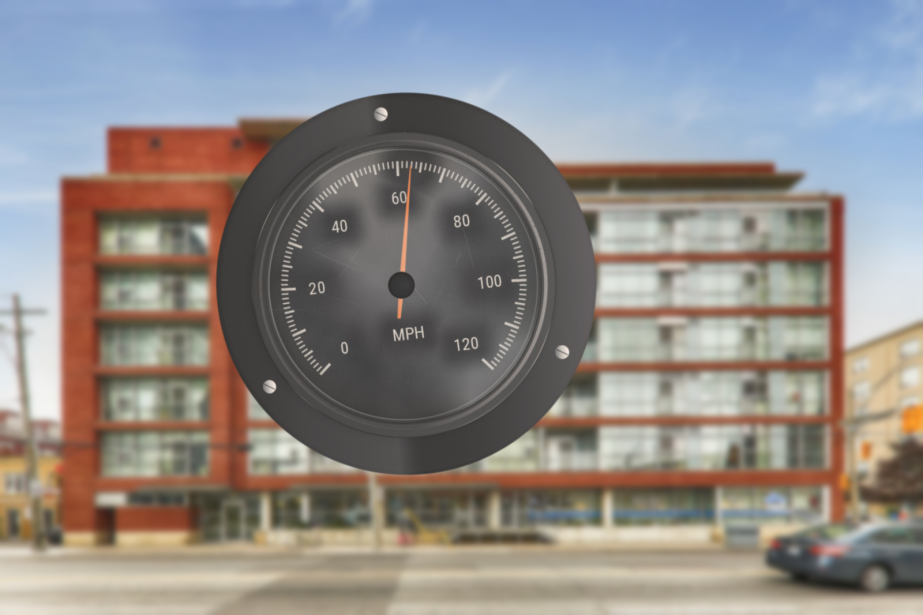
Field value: 63 mph
